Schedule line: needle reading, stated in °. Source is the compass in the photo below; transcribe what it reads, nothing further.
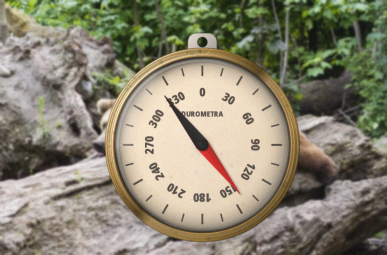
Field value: 142.5 °
